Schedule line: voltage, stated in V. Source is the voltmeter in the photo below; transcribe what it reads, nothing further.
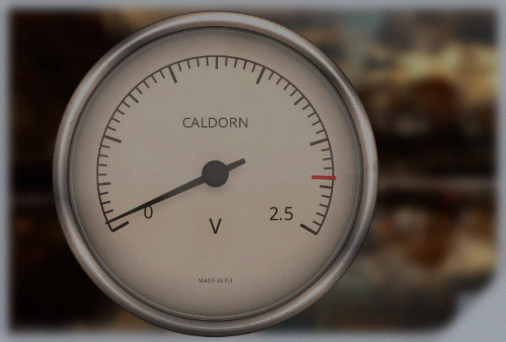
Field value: 0.05 V
